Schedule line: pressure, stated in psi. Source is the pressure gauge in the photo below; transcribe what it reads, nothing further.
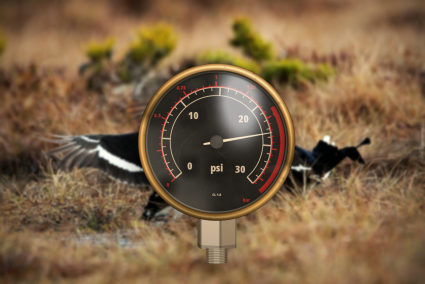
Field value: 23.5 psi
